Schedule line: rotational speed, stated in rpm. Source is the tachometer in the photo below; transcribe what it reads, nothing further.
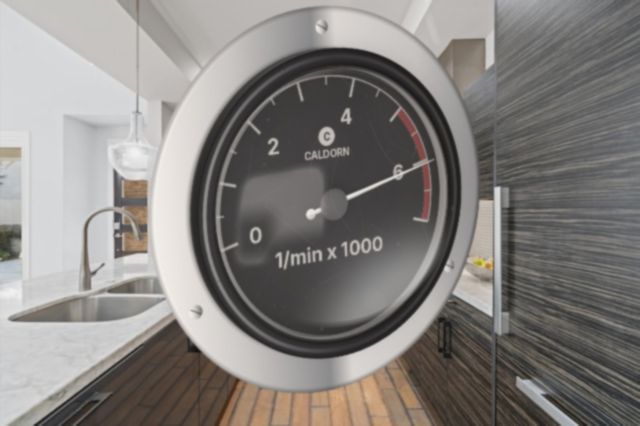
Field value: 6000 rpm
